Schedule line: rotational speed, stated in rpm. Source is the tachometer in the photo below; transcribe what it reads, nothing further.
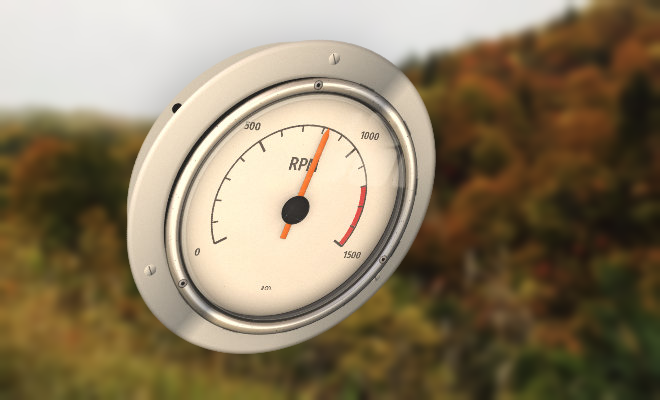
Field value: 800 rpm
